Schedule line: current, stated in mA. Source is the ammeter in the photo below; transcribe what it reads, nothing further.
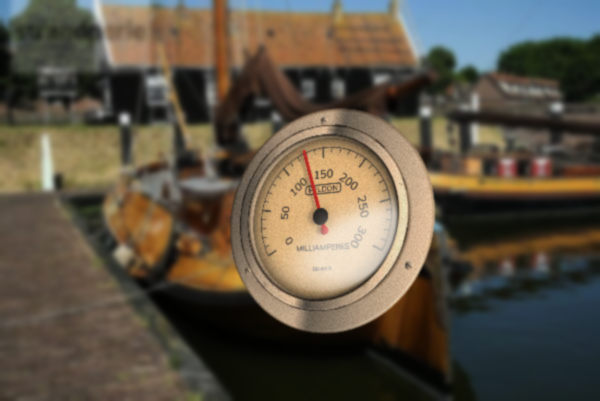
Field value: 130 mA
